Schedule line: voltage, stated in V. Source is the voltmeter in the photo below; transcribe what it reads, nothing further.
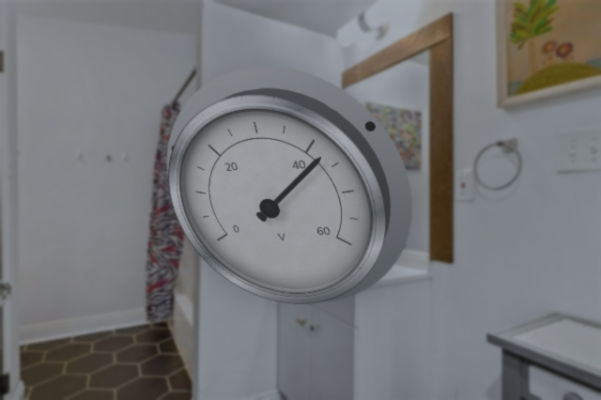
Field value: 42.5 V
